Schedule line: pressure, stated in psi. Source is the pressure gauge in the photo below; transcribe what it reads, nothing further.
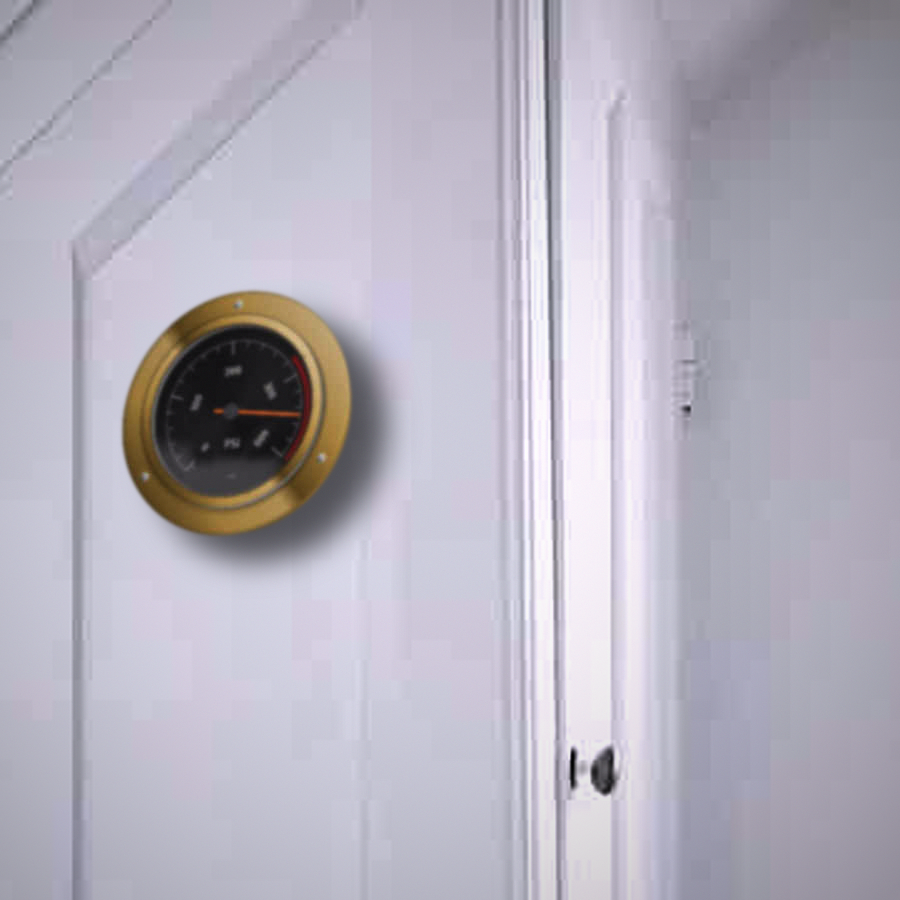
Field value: 350 psi
